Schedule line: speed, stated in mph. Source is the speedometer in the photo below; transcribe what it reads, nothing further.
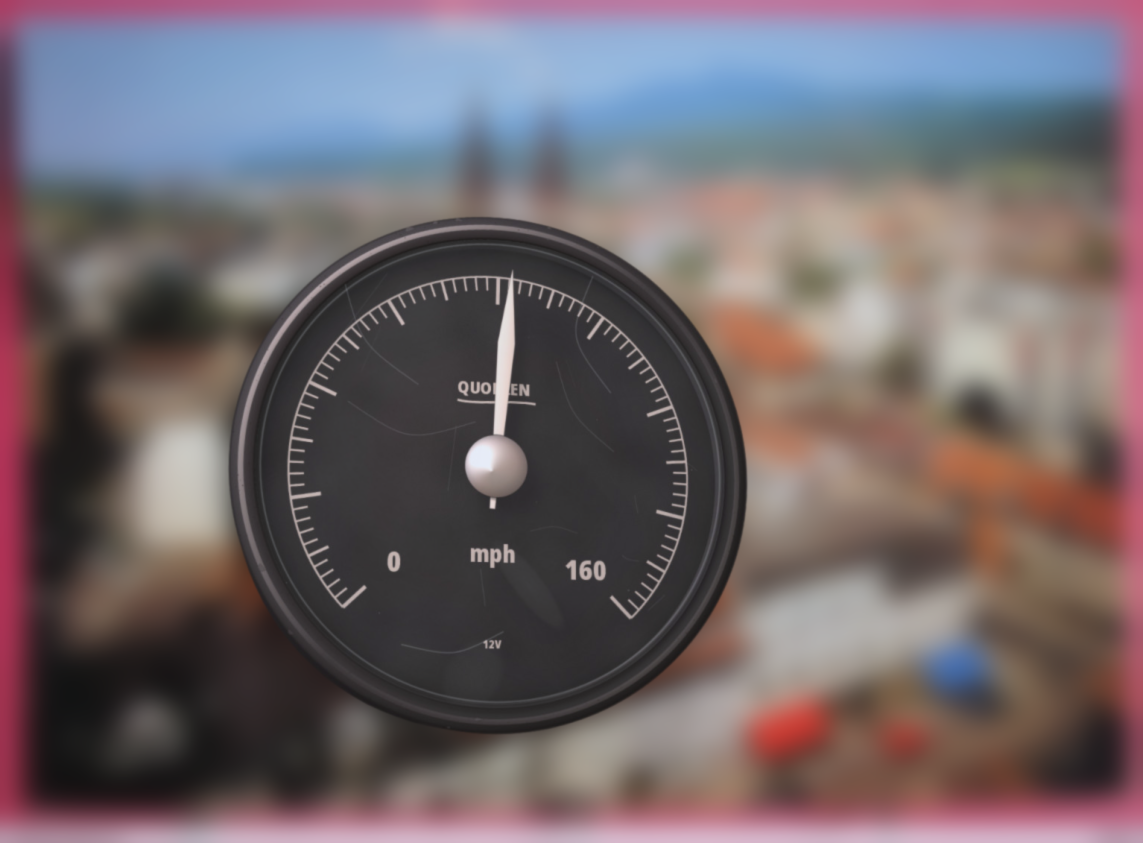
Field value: 82 mph
